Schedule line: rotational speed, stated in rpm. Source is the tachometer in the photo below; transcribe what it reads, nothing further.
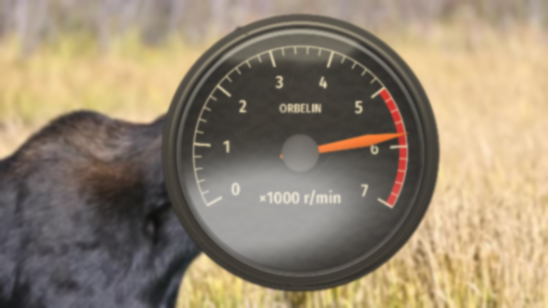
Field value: 5800 rpm
